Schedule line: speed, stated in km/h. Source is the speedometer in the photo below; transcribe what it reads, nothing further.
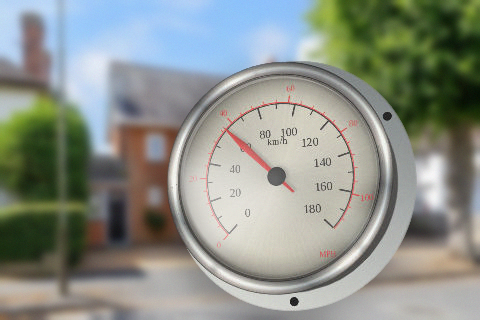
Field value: 60 km/h
